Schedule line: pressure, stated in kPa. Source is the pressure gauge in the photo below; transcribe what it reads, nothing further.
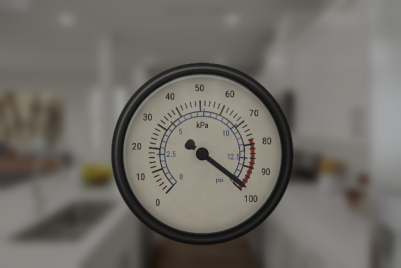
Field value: 98 kPa
